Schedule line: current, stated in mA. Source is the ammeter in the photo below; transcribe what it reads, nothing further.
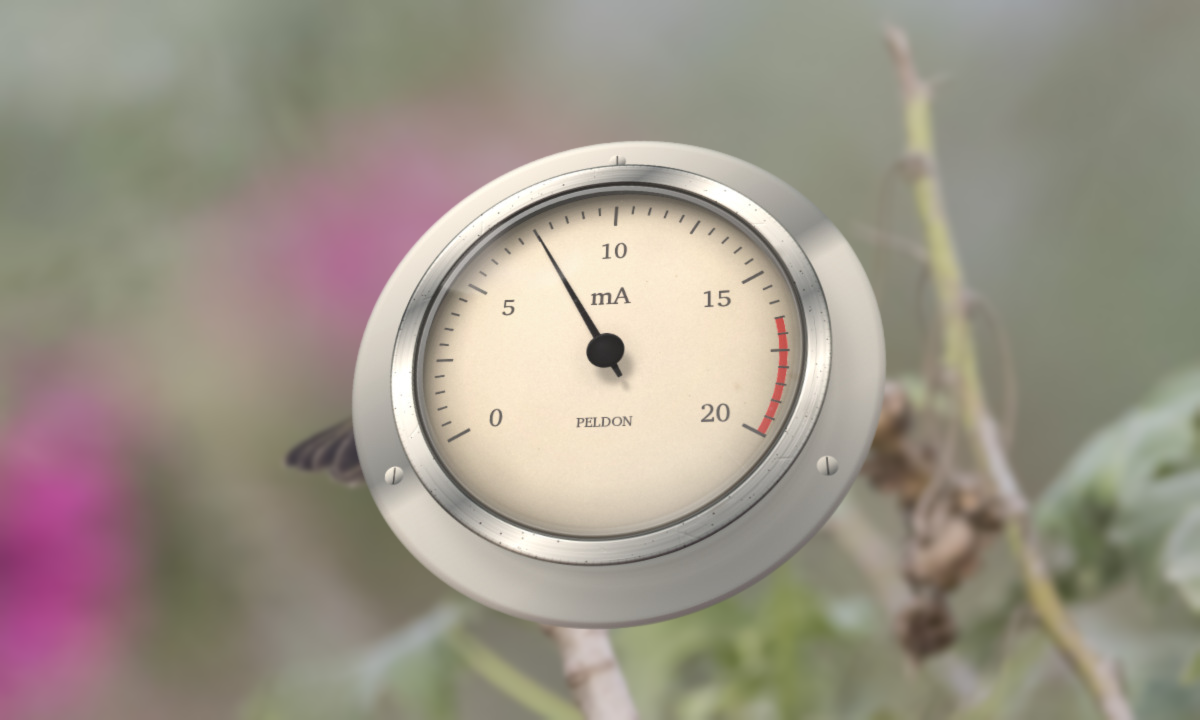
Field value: 7.5 mA
